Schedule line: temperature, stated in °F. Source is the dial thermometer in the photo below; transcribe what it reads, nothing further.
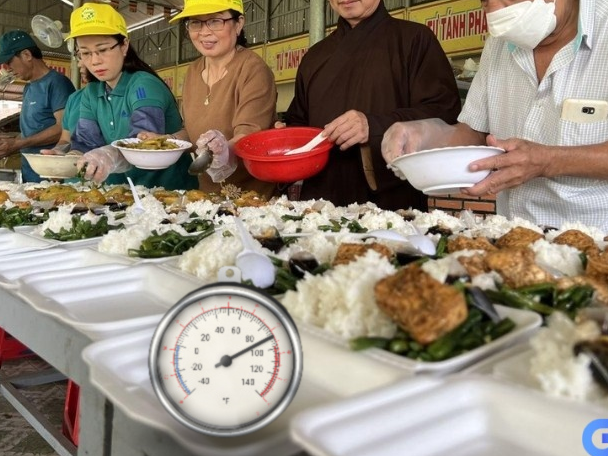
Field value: 90 °F
